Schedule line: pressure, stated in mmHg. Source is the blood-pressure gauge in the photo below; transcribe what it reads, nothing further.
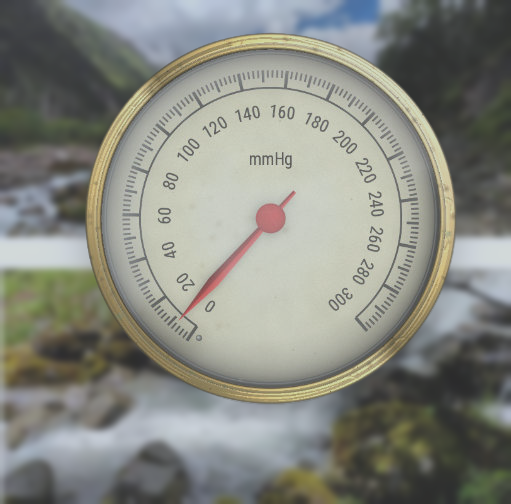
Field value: 8 mmHg
